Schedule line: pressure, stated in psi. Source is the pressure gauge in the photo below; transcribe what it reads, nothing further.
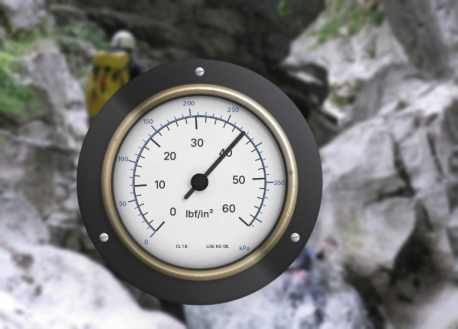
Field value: 40 psi
